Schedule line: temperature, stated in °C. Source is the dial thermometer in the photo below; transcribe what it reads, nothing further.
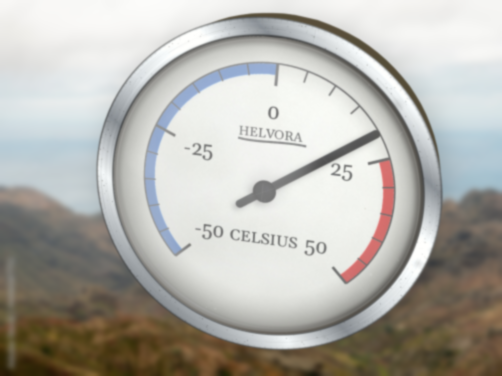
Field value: 20 °C
